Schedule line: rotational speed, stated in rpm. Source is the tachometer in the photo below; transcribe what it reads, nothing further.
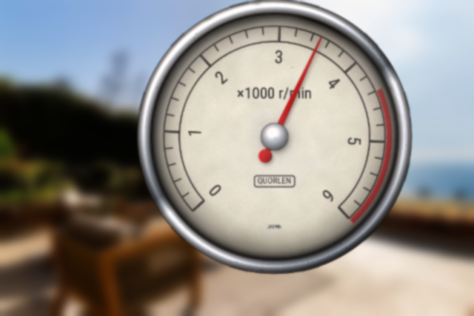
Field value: 3500 rpm
